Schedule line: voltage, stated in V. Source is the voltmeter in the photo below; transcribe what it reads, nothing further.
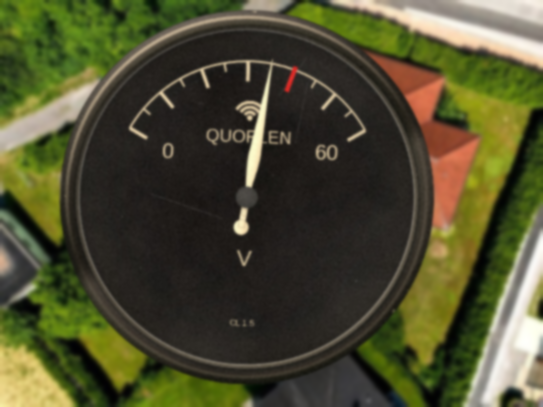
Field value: 35 V
